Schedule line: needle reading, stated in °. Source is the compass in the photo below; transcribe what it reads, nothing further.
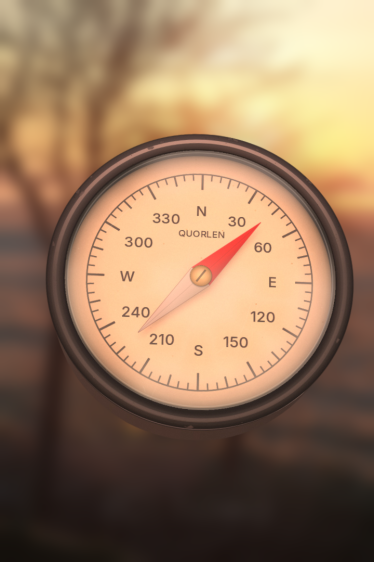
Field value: 45 °
